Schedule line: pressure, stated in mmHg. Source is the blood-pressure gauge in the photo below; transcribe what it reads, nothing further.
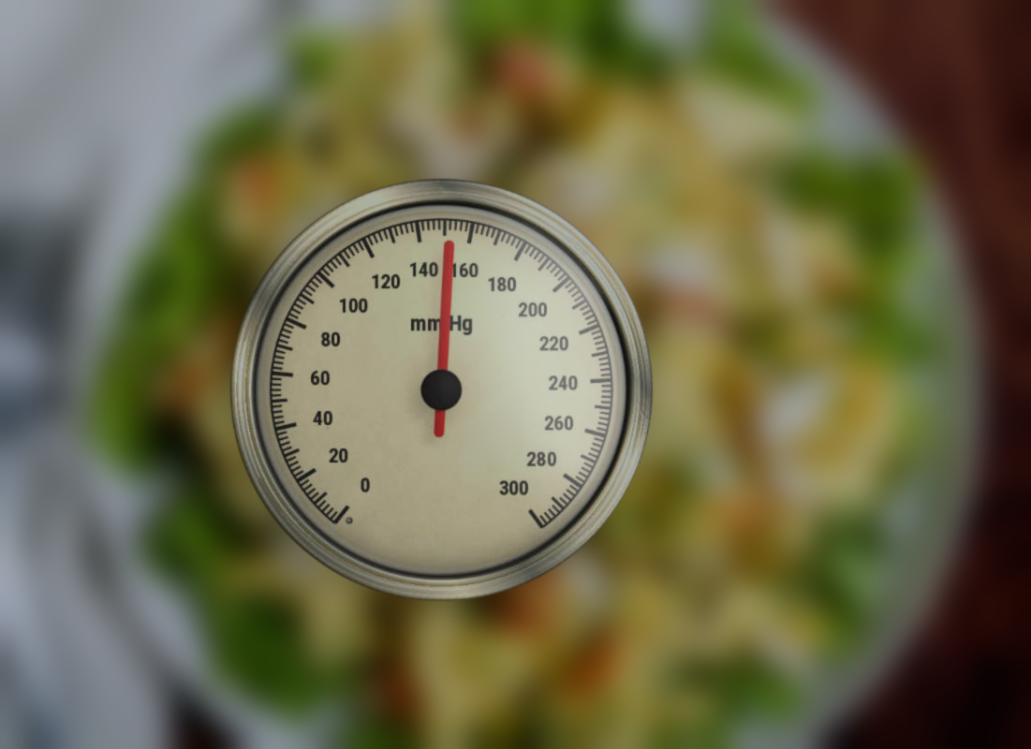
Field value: 152 mmHg
